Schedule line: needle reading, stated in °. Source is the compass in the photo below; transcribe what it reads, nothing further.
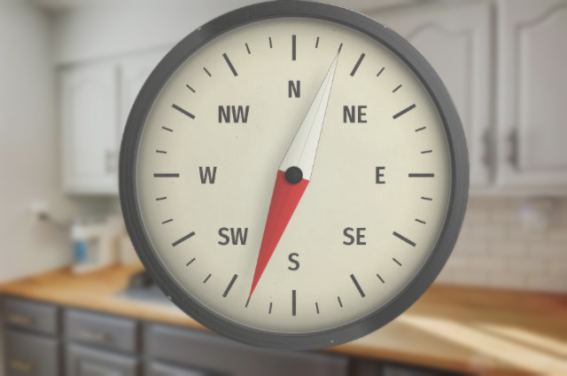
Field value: 200 °
